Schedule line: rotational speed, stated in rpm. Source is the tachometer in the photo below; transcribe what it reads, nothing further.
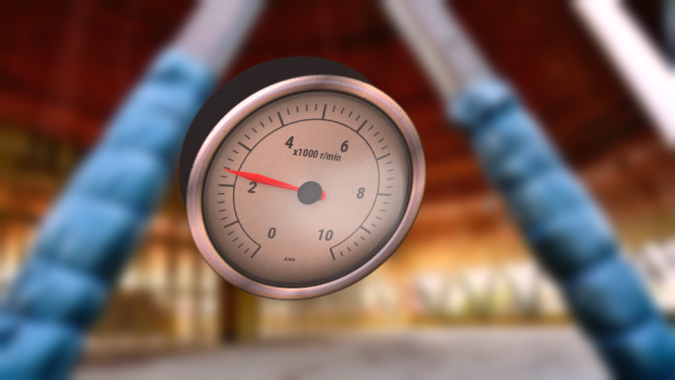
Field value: 2400 rpm
